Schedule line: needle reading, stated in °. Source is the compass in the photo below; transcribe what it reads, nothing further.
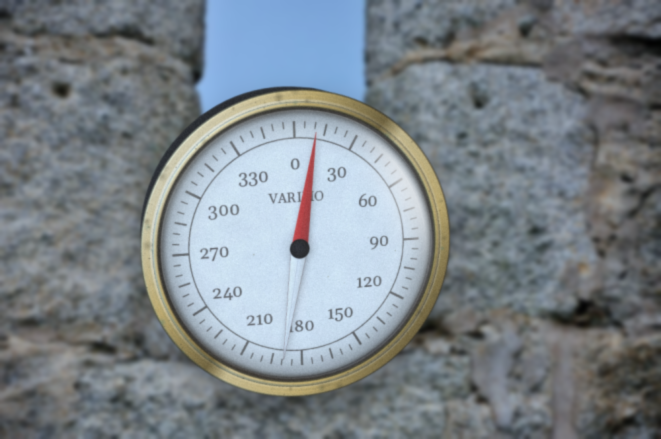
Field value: 10 °
